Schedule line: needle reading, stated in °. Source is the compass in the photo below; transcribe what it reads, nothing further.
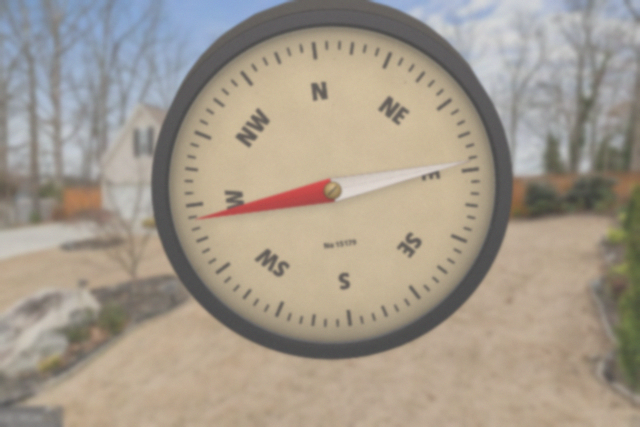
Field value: 265 °
